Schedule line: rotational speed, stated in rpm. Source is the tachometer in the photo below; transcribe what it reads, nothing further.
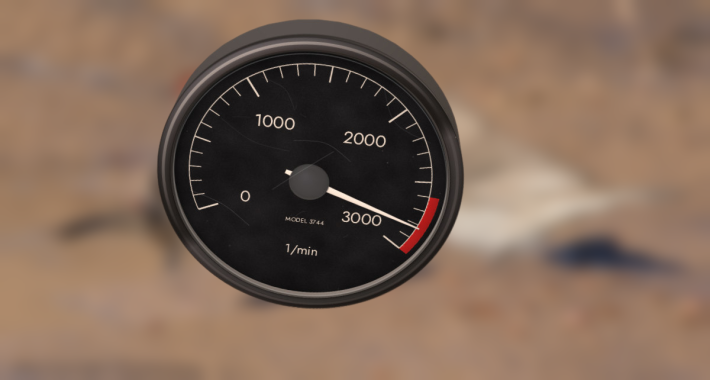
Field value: 2800 rpm
